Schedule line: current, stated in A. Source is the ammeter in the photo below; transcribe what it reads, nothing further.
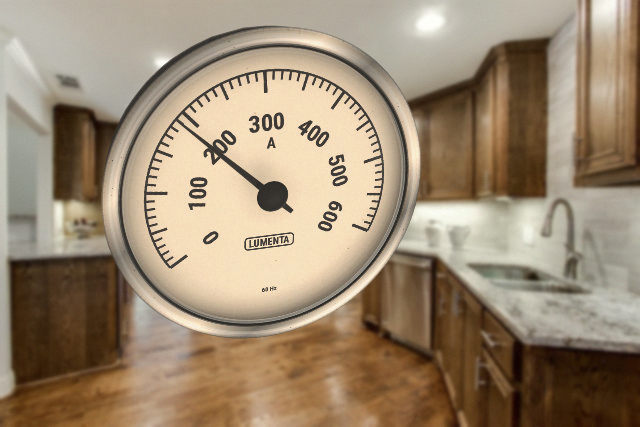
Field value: 190 A
